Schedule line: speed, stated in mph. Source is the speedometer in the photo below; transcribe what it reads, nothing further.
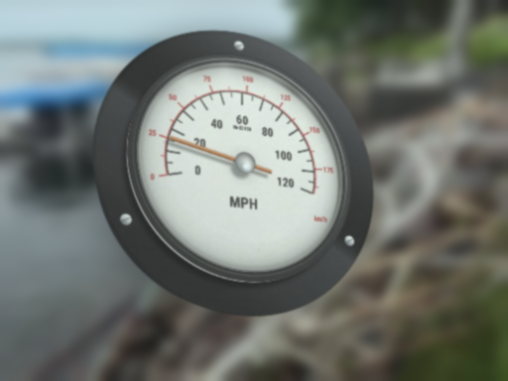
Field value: 15 mph
